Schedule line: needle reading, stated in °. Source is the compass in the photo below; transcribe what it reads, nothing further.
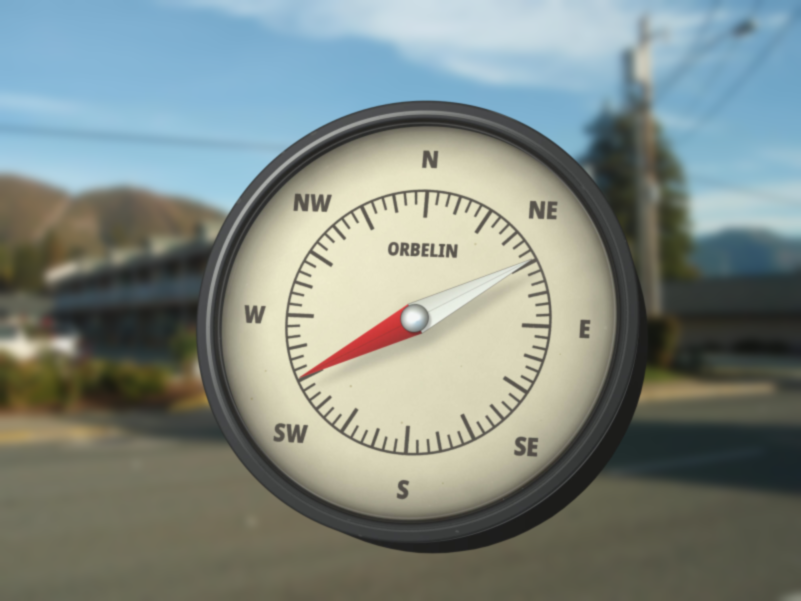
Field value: 240 °
